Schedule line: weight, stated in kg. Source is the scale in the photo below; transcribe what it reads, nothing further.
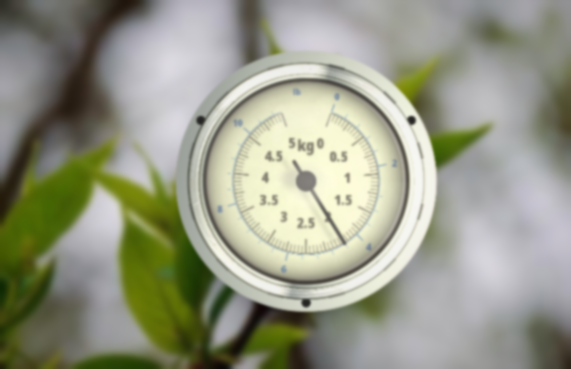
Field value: 2 kg
